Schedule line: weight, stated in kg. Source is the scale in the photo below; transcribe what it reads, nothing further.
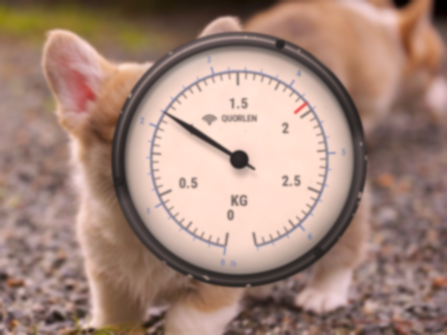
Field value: 1 kg
